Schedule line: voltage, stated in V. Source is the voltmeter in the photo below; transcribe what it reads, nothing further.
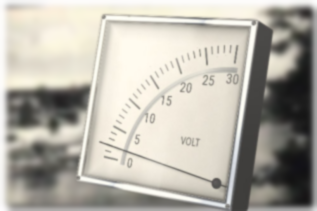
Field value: 2 V
